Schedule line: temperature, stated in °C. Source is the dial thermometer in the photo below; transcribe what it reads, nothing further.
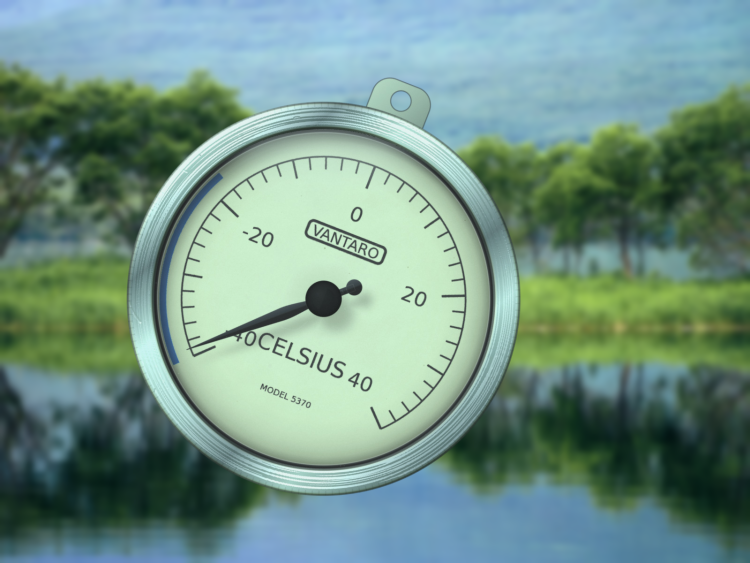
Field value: -39 °C
